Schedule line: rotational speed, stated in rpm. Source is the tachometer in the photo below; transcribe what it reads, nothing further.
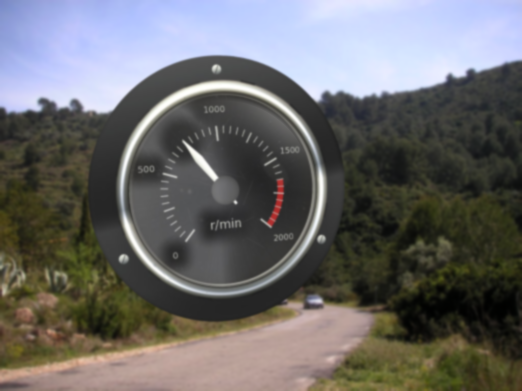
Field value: 750 rpm
